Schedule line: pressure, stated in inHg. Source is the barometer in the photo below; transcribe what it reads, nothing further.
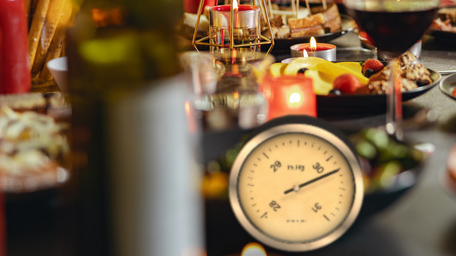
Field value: 30.2 inHg
